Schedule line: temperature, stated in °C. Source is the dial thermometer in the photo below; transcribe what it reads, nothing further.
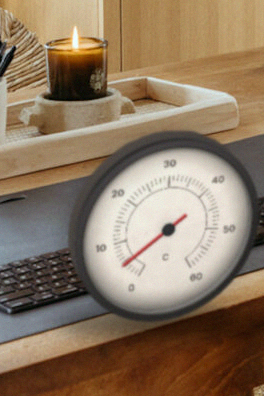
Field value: 5 °C
